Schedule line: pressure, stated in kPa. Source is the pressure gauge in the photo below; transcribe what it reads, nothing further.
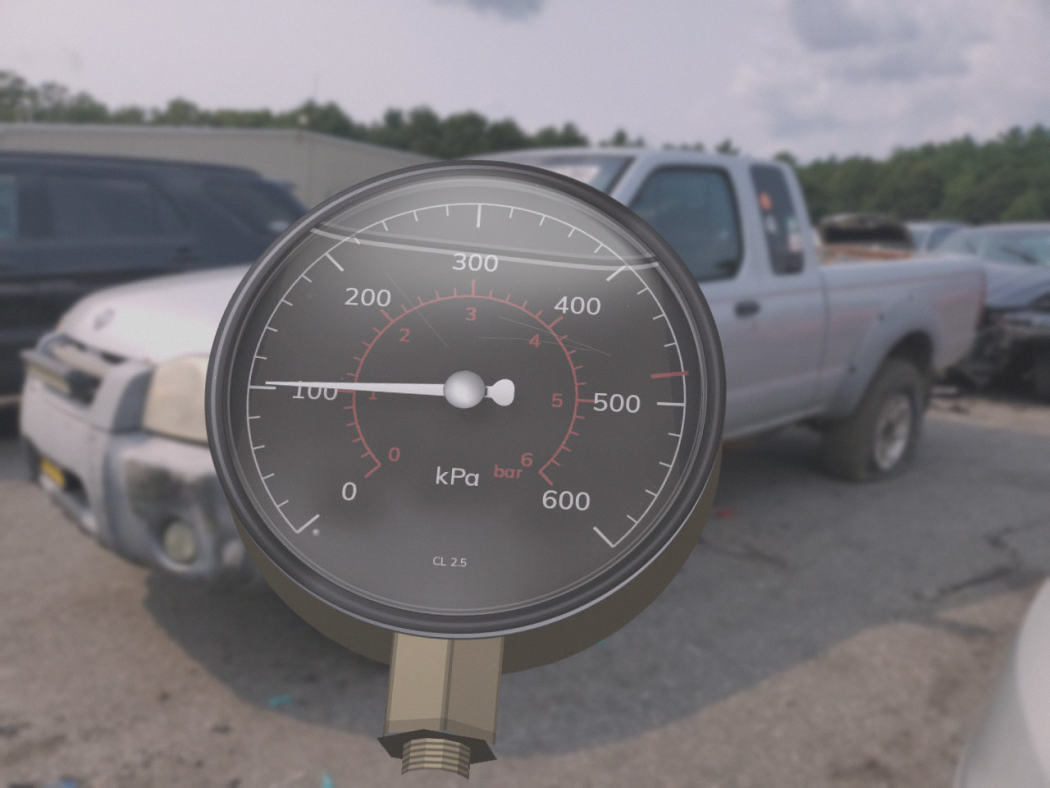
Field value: 100 kPa
